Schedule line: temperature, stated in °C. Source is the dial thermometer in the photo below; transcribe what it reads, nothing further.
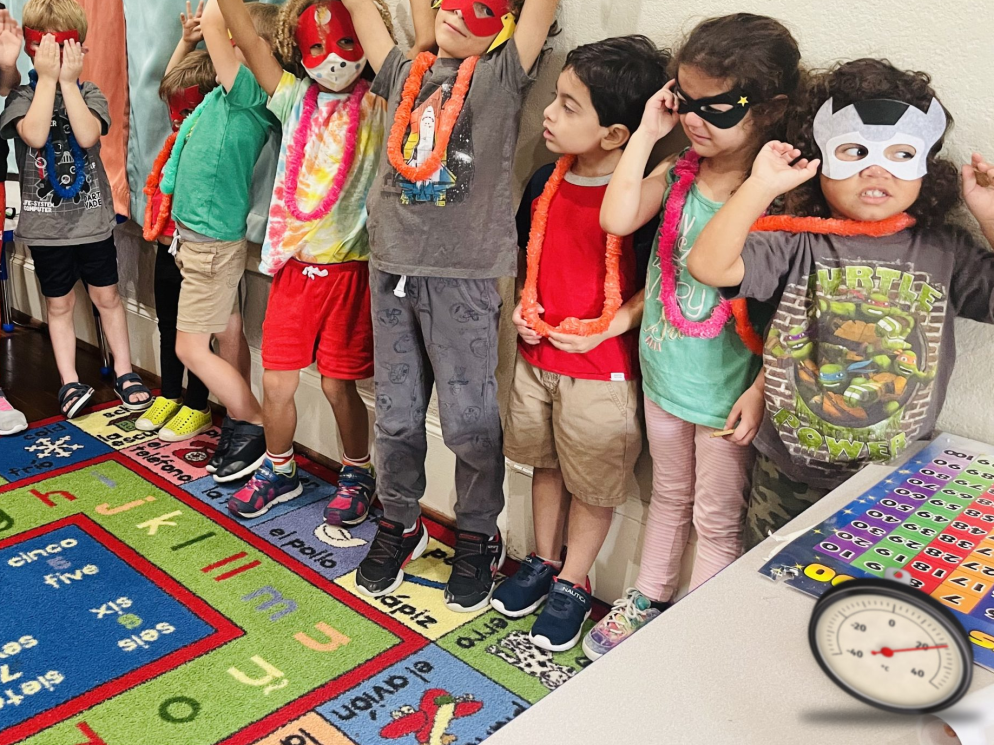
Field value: 20 °C
